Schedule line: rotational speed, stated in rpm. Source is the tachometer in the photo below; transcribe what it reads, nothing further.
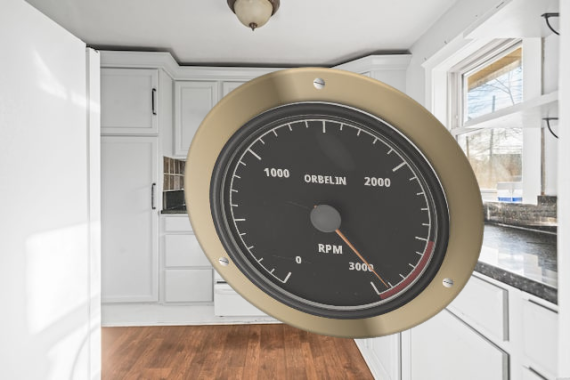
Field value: 2900 rpm
